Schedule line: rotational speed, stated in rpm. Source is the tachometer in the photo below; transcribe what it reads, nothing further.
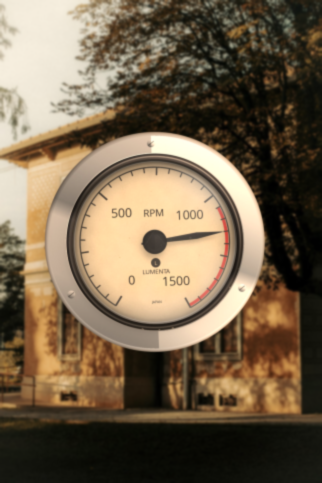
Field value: 1150 rpm
